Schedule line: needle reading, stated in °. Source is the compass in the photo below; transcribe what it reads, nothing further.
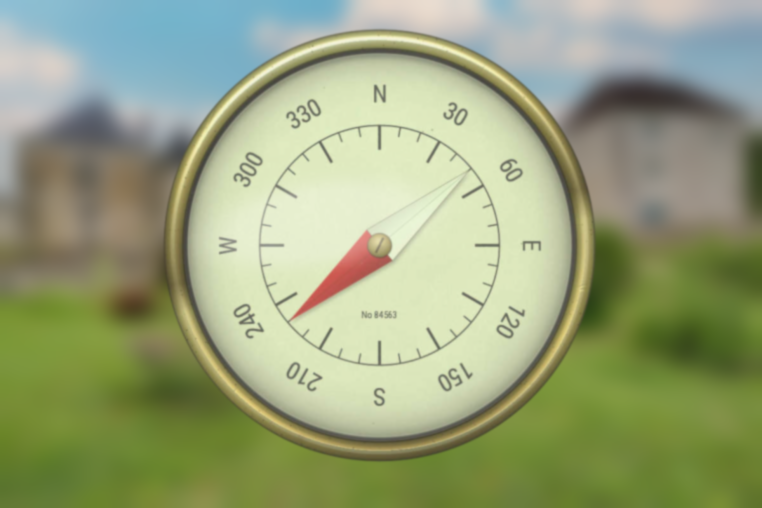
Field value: 230 °
